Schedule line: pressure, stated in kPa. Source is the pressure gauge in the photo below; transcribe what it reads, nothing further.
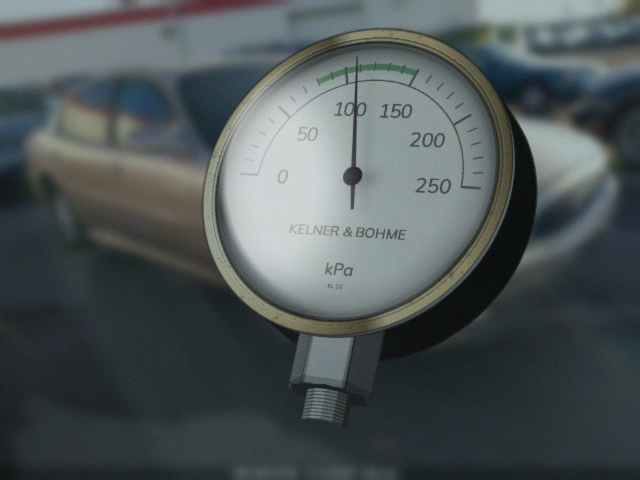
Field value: 110 kPa
